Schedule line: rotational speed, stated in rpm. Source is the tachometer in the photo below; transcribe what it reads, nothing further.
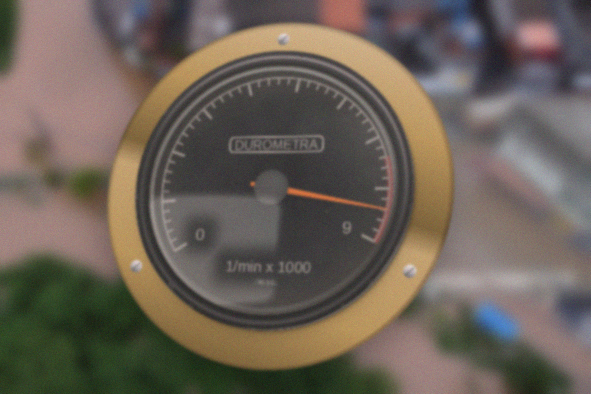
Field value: 8400 rpm
